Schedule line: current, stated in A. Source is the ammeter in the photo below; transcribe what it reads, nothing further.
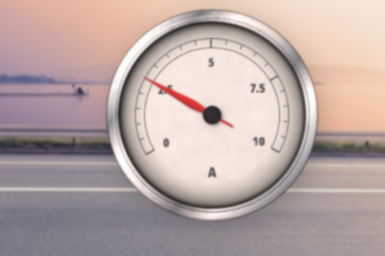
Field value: 2.5 A
